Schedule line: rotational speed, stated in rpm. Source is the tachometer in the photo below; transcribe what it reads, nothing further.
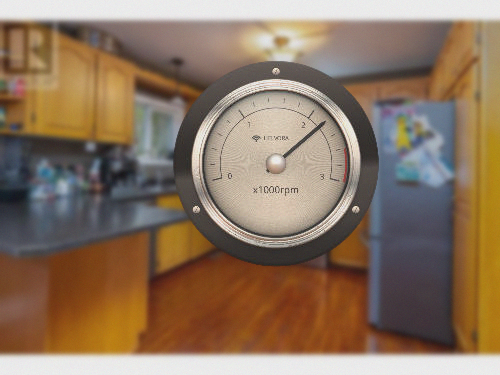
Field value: 2200 rpm
